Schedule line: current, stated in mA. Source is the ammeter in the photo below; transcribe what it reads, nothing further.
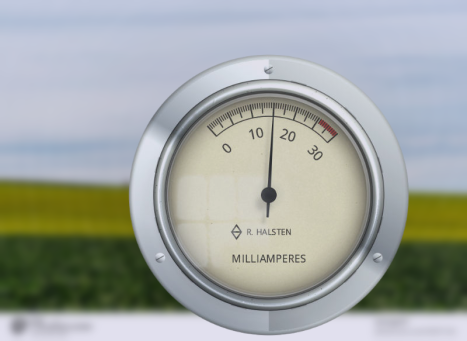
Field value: 15 mA
